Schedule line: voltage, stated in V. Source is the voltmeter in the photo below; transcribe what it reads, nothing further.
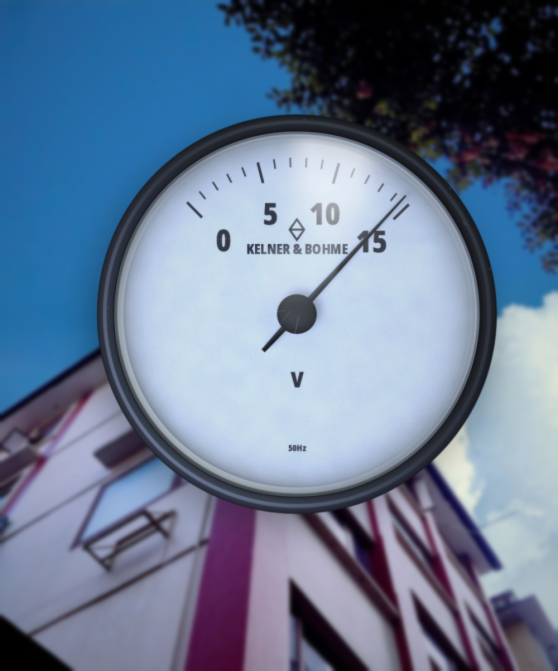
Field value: 14.5 V
